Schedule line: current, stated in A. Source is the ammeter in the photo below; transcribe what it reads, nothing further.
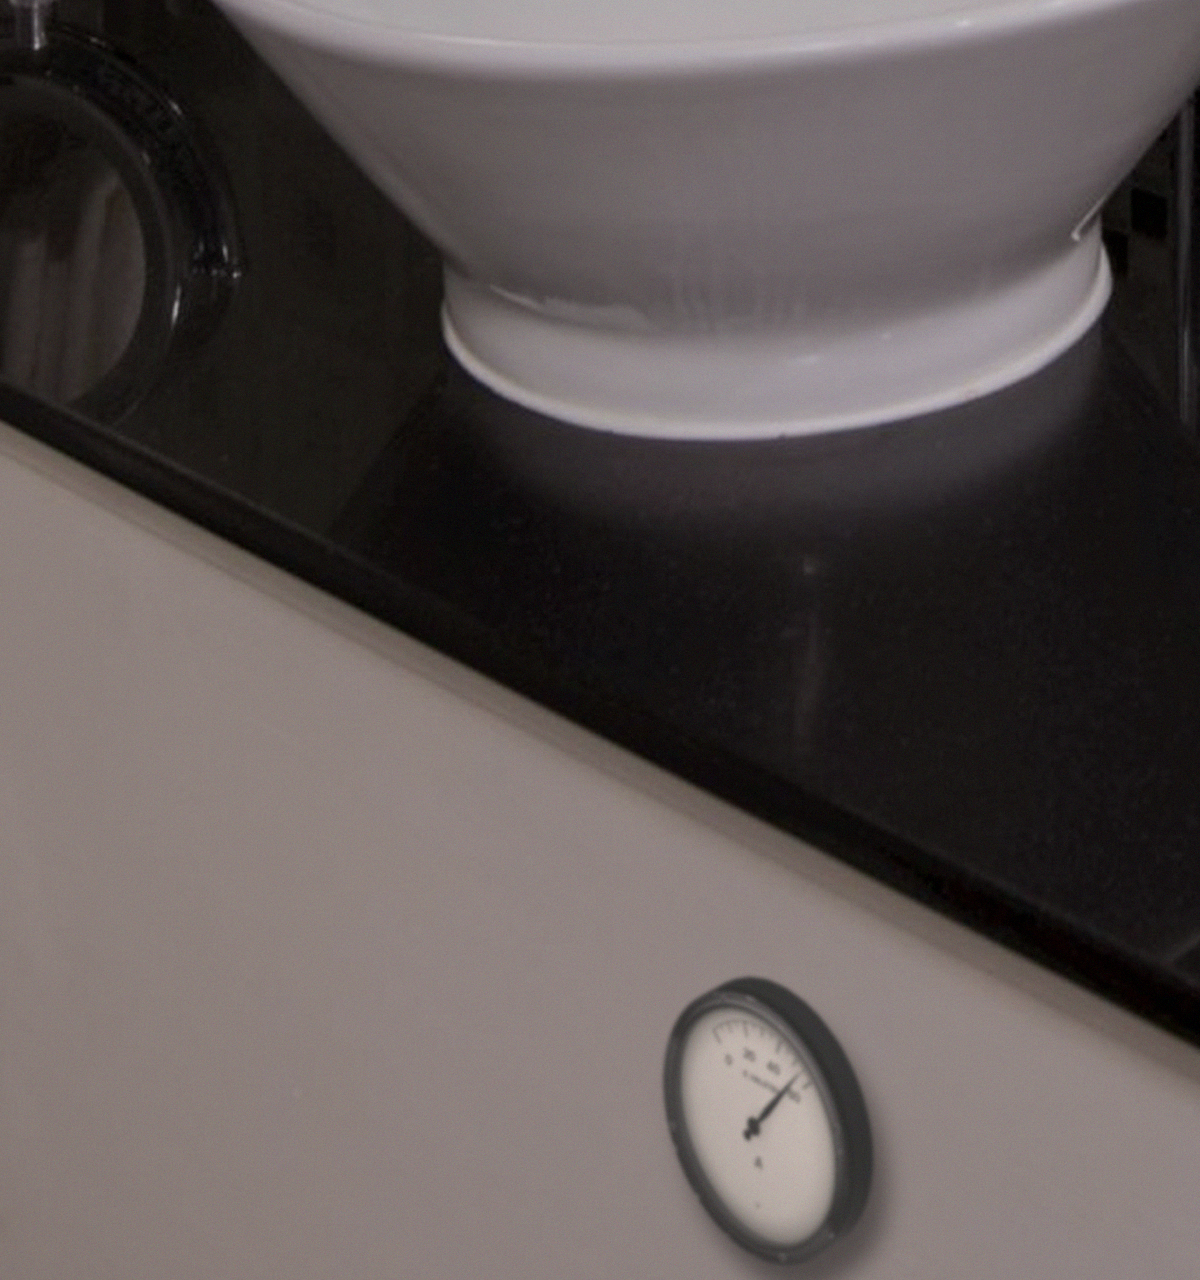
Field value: 55 A
